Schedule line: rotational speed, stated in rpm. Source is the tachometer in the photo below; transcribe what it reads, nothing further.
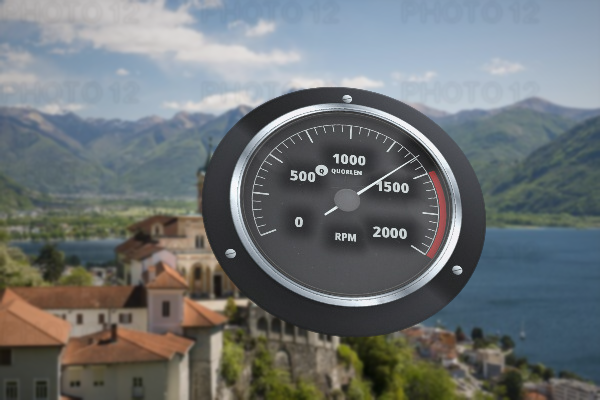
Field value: 1400 rpm
